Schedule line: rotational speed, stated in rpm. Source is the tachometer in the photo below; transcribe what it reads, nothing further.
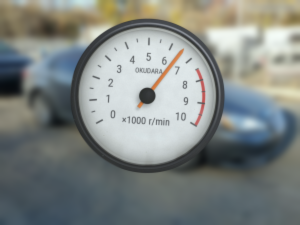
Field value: 6500 rpm
